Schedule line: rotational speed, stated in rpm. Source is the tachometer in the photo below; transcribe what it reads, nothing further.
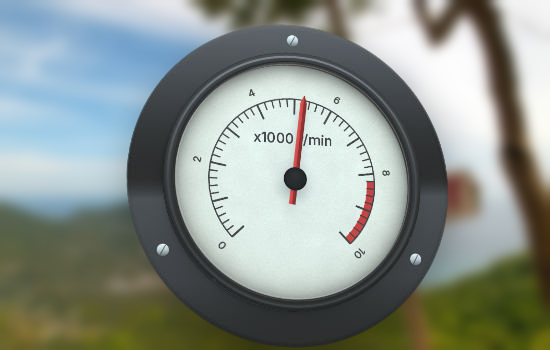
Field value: 5200 rpm
